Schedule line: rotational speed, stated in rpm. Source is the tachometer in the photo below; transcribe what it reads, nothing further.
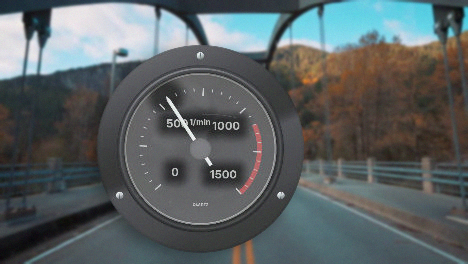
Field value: 550 rpm
